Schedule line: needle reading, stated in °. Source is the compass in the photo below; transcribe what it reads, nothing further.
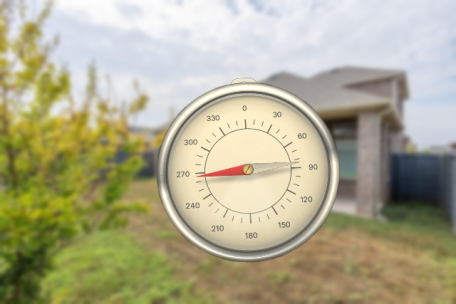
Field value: 265 °
